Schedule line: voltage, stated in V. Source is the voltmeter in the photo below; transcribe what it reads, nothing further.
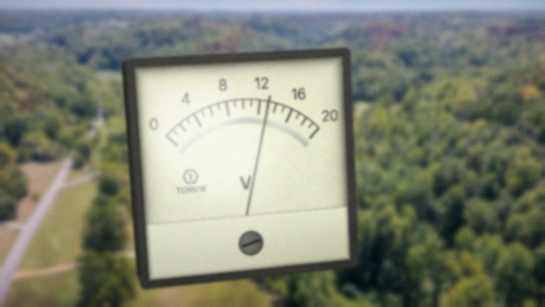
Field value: 13 V
